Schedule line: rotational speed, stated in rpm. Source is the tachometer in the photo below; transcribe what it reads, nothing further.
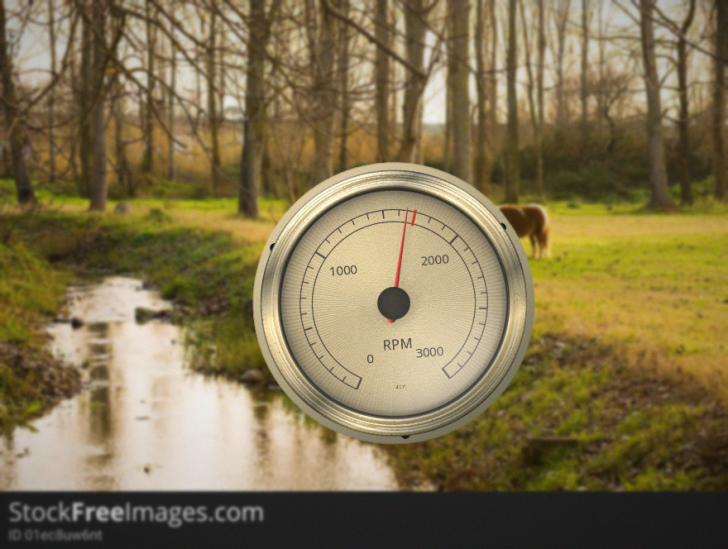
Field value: 1650 rpm
